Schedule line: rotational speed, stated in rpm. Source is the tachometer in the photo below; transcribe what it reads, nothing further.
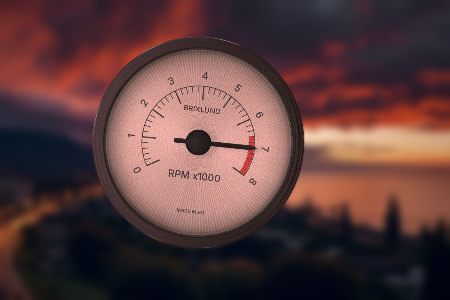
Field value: 7000 rpm
